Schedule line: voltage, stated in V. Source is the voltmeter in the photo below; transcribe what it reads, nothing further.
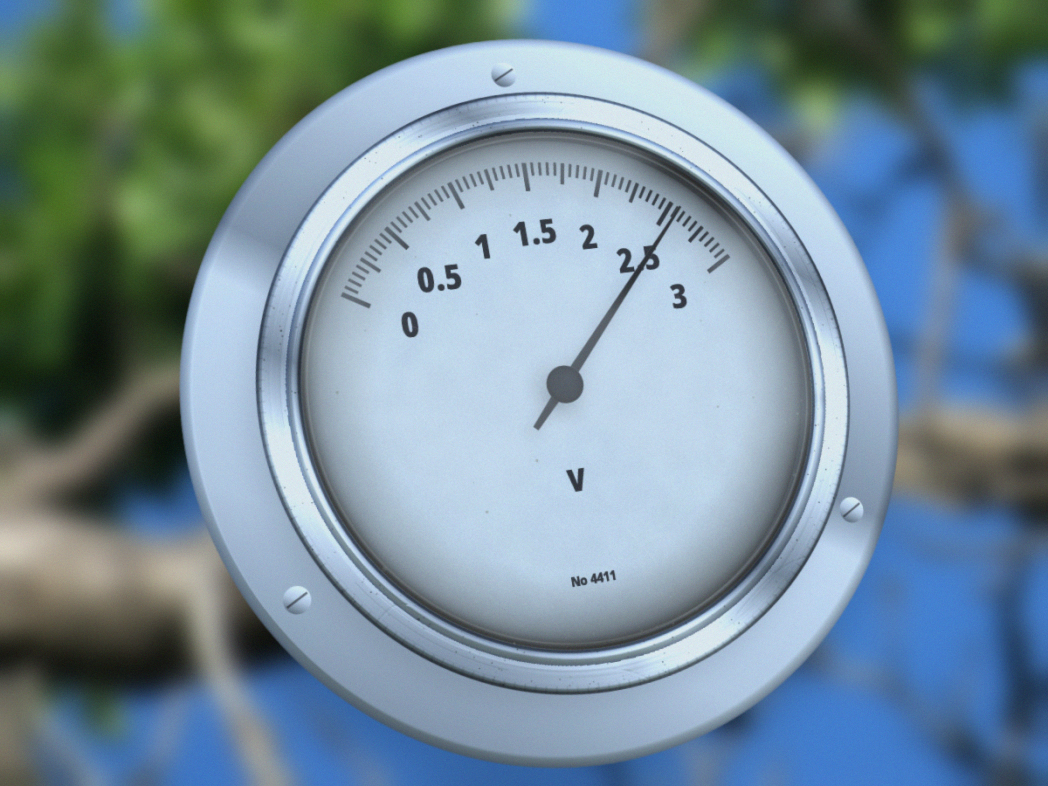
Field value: 2.55 V
